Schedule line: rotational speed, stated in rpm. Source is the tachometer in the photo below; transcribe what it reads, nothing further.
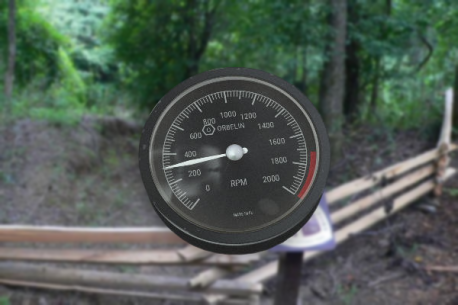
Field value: 300 rpm
